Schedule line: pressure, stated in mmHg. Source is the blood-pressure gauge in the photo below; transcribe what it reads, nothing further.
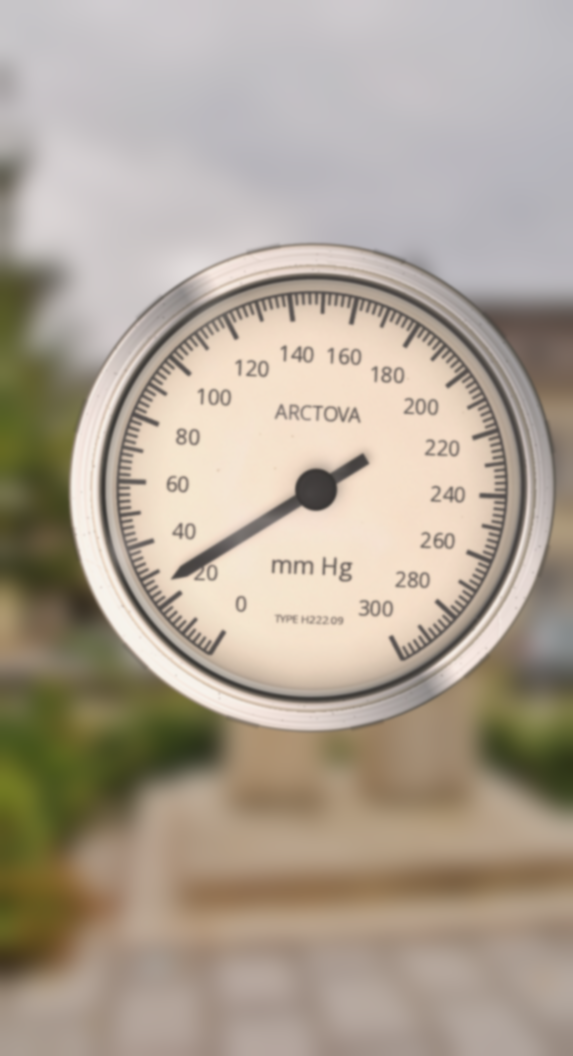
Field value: 26 mmHg
